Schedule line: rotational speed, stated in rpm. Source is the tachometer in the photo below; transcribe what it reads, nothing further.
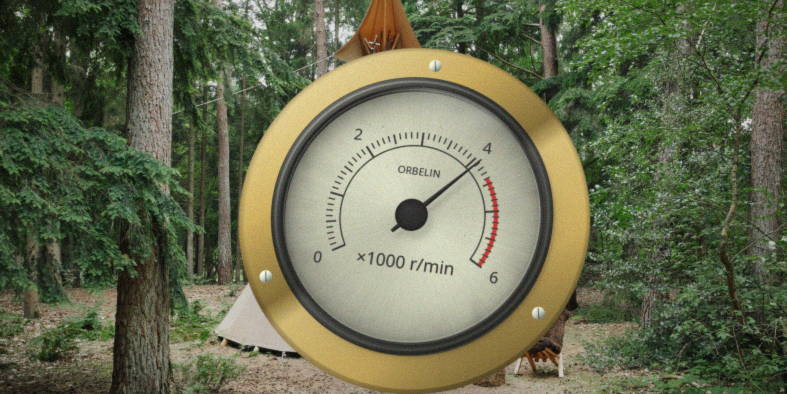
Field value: 4100 rpm
